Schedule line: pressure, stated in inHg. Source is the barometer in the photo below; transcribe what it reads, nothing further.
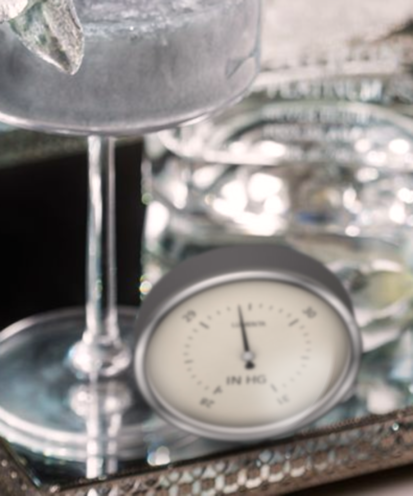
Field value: 29.4 inHg
